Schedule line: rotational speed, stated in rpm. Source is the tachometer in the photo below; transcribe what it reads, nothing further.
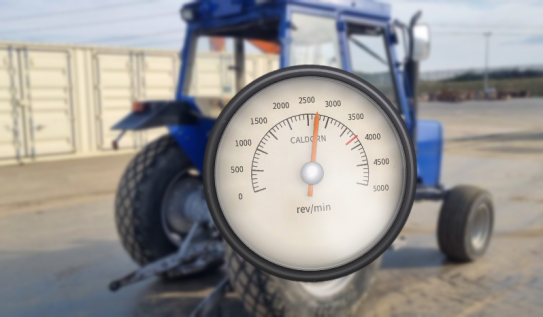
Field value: 2700 rpm
